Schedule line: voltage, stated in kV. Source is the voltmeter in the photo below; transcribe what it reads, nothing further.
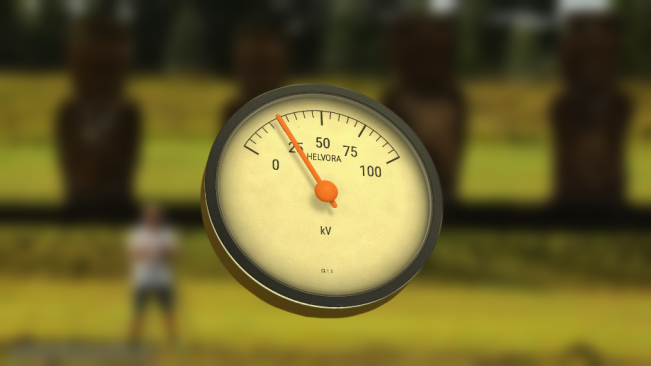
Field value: 25 kV
